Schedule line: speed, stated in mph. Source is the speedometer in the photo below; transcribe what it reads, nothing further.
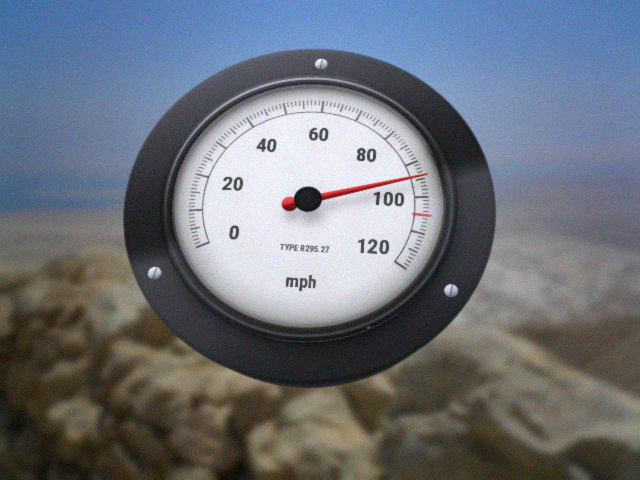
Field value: 95 mph
